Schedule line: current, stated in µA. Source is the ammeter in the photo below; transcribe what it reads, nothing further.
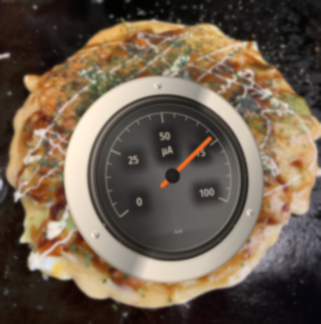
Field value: 72.5 µA
